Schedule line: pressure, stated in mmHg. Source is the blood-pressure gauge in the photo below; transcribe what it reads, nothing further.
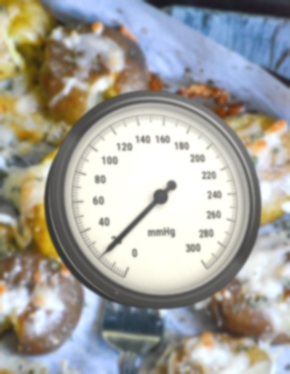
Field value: 20 mmHg
